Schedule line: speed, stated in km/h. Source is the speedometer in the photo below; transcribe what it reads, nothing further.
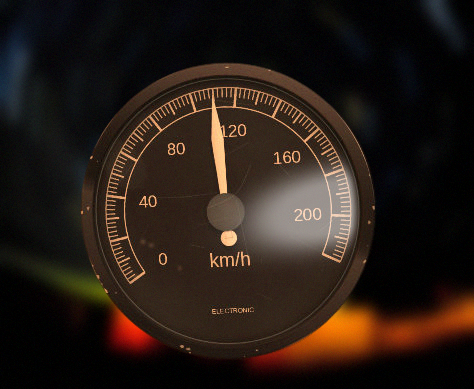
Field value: 110 km/h
